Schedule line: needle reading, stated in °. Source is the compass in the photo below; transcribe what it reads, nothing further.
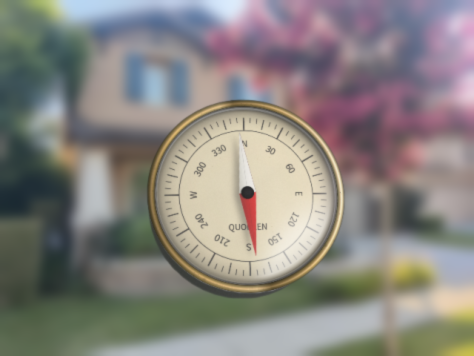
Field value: 175 °
